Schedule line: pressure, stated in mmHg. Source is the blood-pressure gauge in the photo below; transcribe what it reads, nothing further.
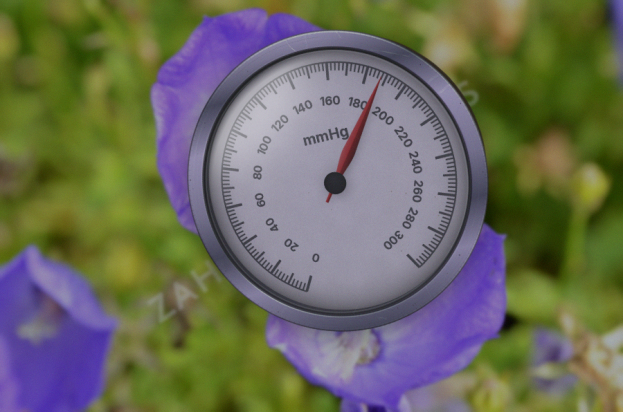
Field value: 188 mmHg
